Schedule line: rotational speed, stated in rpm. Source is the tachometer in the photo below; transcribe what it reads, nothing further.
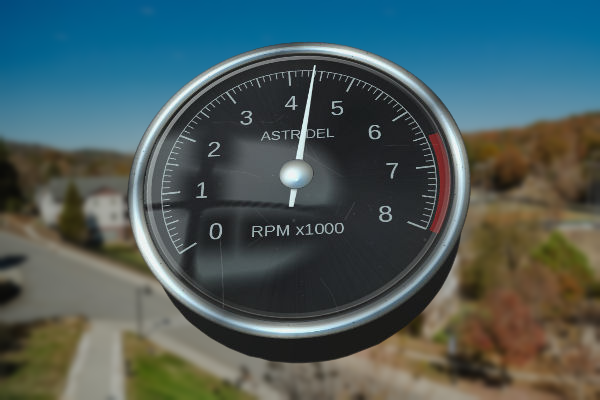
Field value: 4400 rpm
